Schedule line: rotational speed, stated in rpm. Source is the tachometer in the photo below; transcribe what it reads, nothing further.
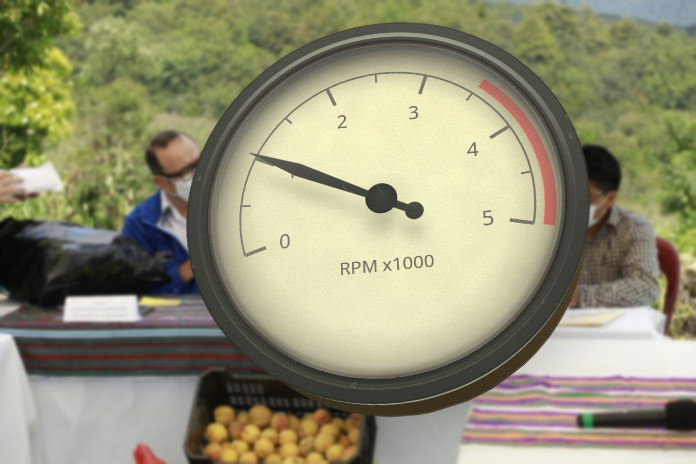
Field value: 1000 rpm
